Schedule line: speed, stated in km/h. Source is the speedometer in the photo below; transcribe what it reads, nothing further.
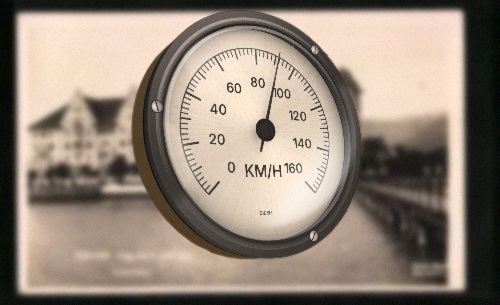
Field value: 90 km/h
